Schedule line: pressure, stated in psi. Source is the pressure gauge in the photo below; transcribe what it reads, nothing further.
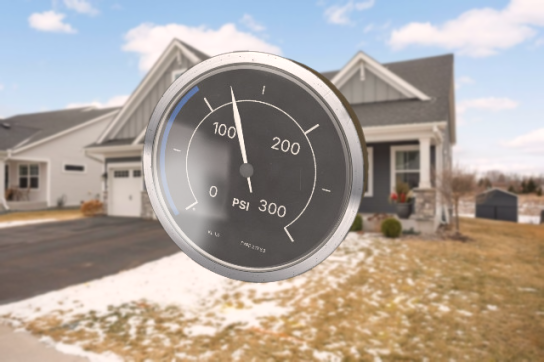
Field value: 125 psi
